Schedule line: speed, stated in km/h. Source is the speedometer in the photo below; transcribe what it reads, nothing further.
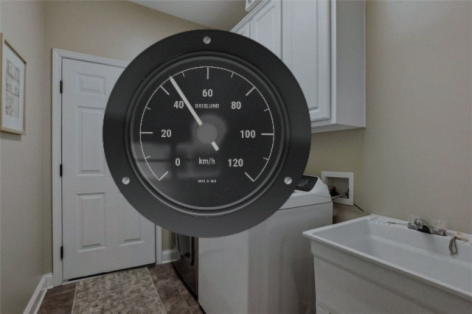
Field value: 45 km/h
